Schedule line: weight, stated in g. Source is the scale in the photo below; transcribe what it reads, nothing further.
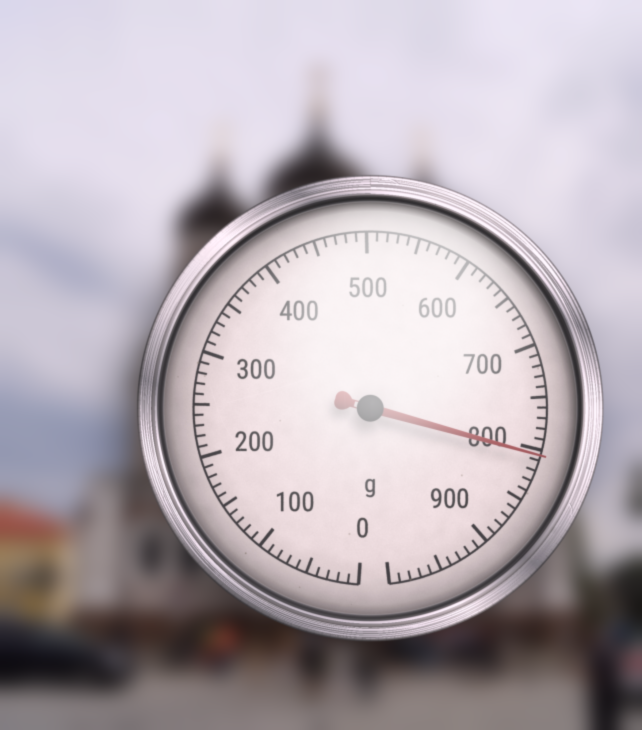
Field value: 805 g
